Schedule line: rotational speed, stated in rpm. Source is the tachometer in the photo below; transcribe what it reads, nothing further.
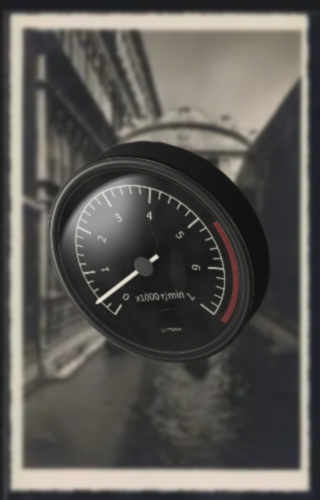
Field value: 400 rpm
